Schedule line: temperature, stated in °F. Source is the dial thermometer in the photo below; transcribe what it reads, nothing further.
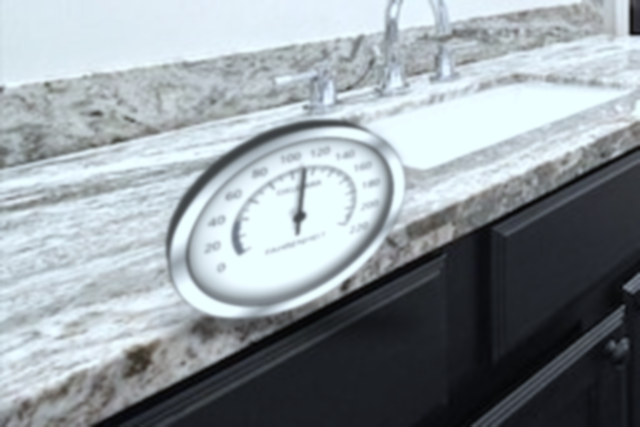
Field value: 110 °F
